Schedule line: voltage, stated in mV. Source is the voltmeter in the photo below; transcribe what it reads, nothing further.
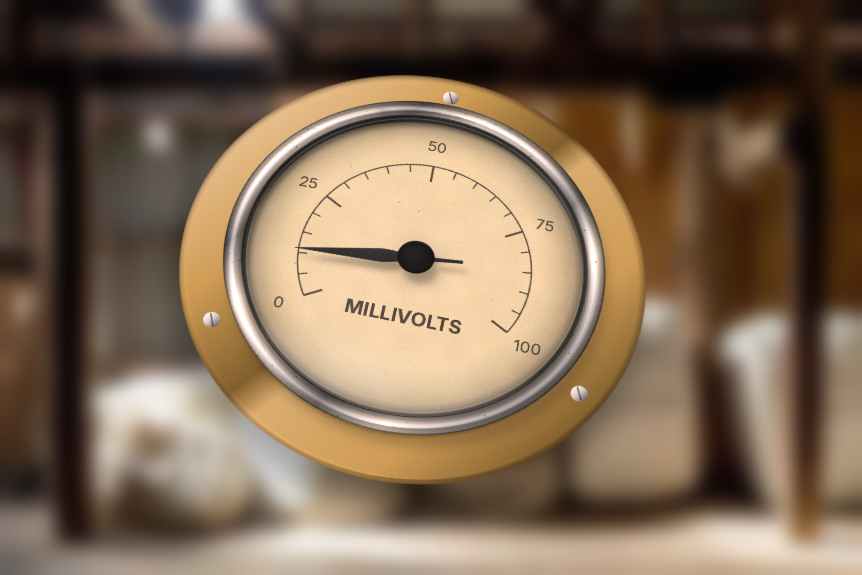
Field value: 10 mV
